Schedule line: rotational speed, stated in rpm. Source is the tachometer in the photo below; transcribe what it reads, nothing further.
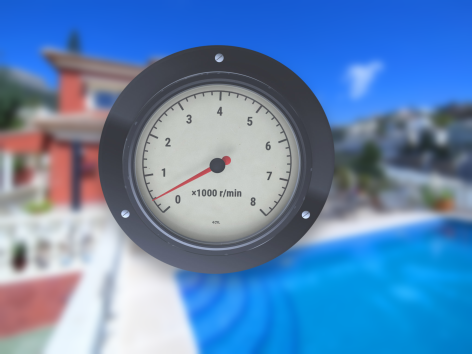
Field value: 400 rpm
